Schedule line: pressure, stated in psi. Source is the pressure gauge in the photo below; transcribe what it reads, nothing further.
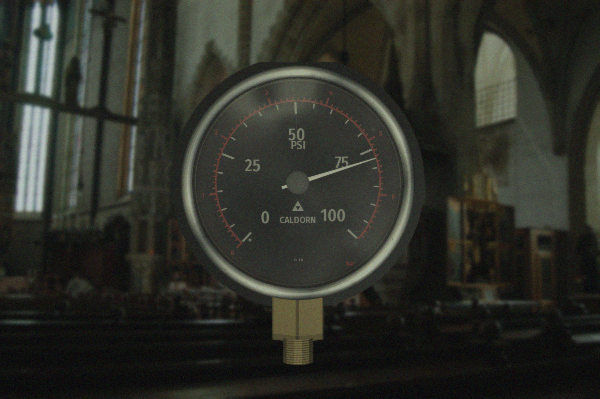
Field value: 77.5 psi
